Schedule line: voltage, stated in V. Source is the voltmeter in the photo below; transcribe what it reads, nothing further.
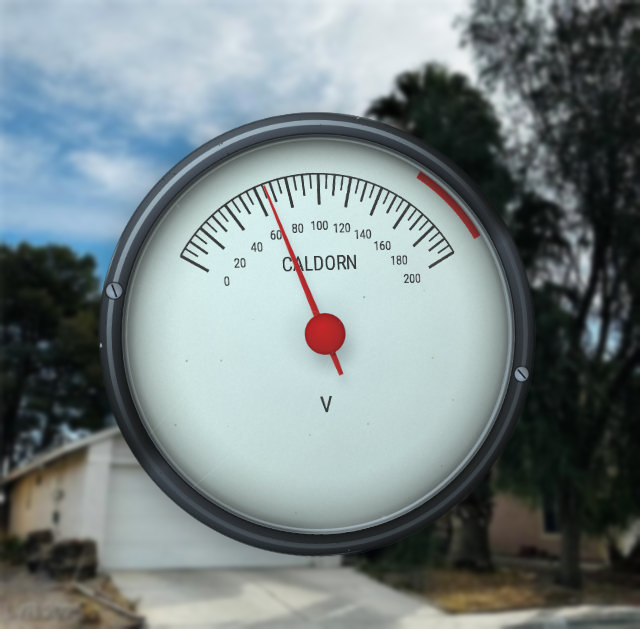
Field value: 65 V
